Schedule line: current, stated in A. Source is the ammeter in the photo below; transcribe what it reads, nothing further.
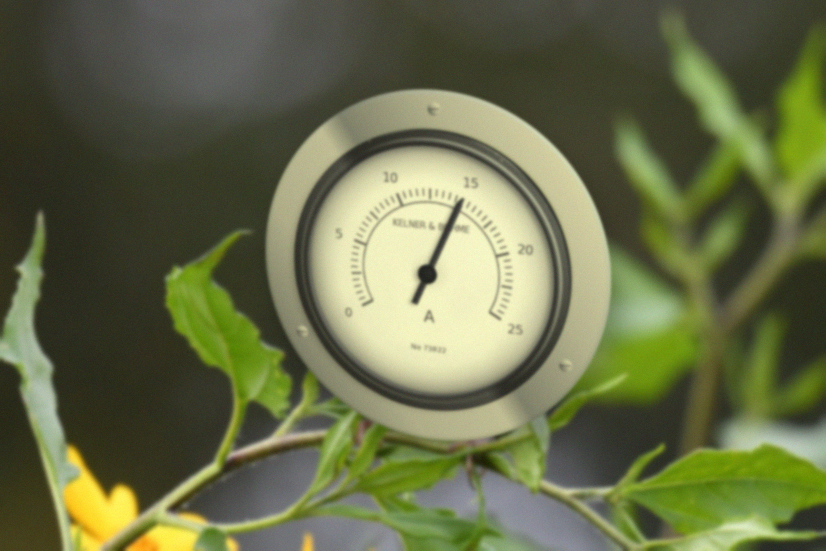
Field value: 15 A
